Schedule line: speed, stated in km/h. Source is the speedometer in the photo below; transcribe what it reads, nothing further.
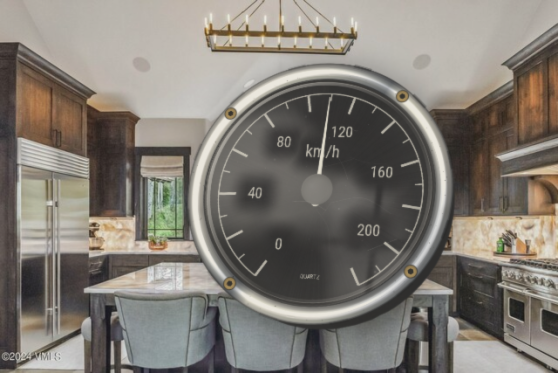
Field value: 110 km/h
